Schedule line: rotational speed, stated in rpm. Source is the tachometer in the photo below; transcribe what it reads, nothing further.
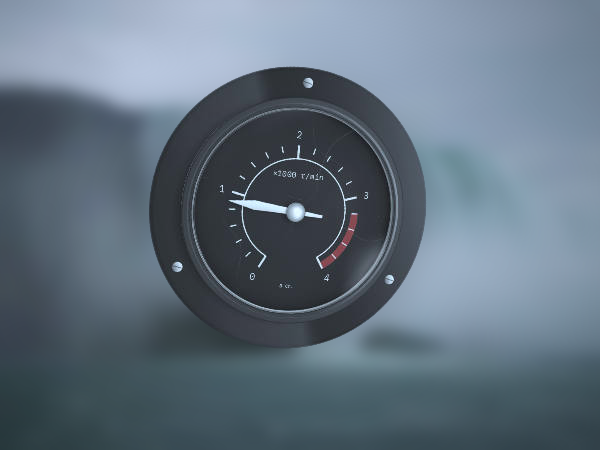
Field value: 900 rpm
